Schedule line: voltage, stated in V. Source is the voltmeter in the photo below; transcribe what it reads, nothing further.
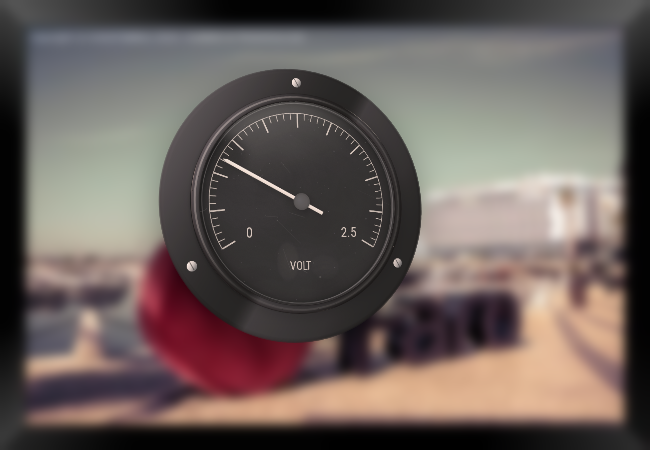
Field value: 0.6 V
